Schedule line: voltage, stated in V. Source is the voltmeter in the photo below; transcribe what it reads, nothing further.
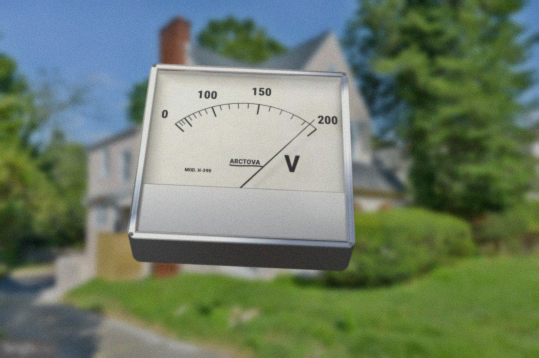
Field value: 195 V
